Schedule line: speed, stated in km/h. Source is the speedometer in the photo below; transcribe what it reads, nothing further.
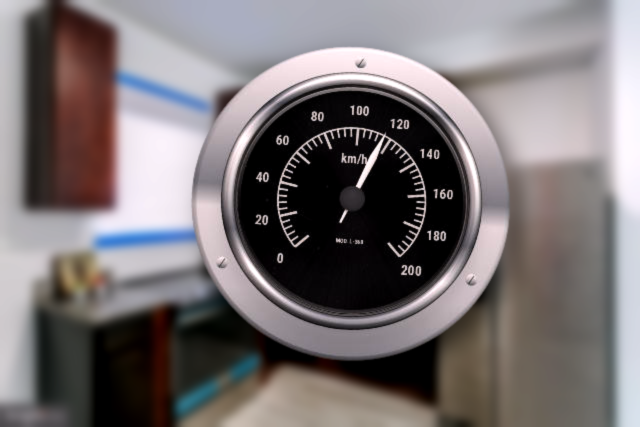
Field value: 116 km/h
